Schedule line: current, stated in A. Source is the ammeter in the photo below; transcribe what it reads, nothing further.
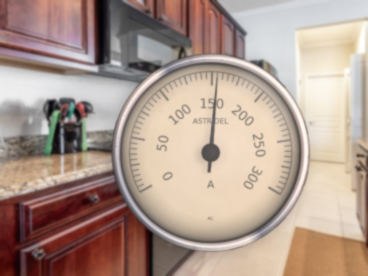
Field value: 155 A
